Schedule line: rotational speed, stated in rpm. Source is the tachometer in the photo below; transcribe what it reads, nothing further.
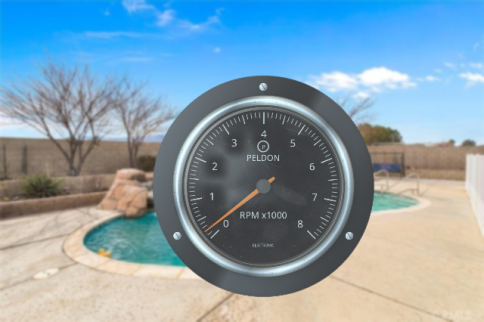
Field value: 200 rpm
